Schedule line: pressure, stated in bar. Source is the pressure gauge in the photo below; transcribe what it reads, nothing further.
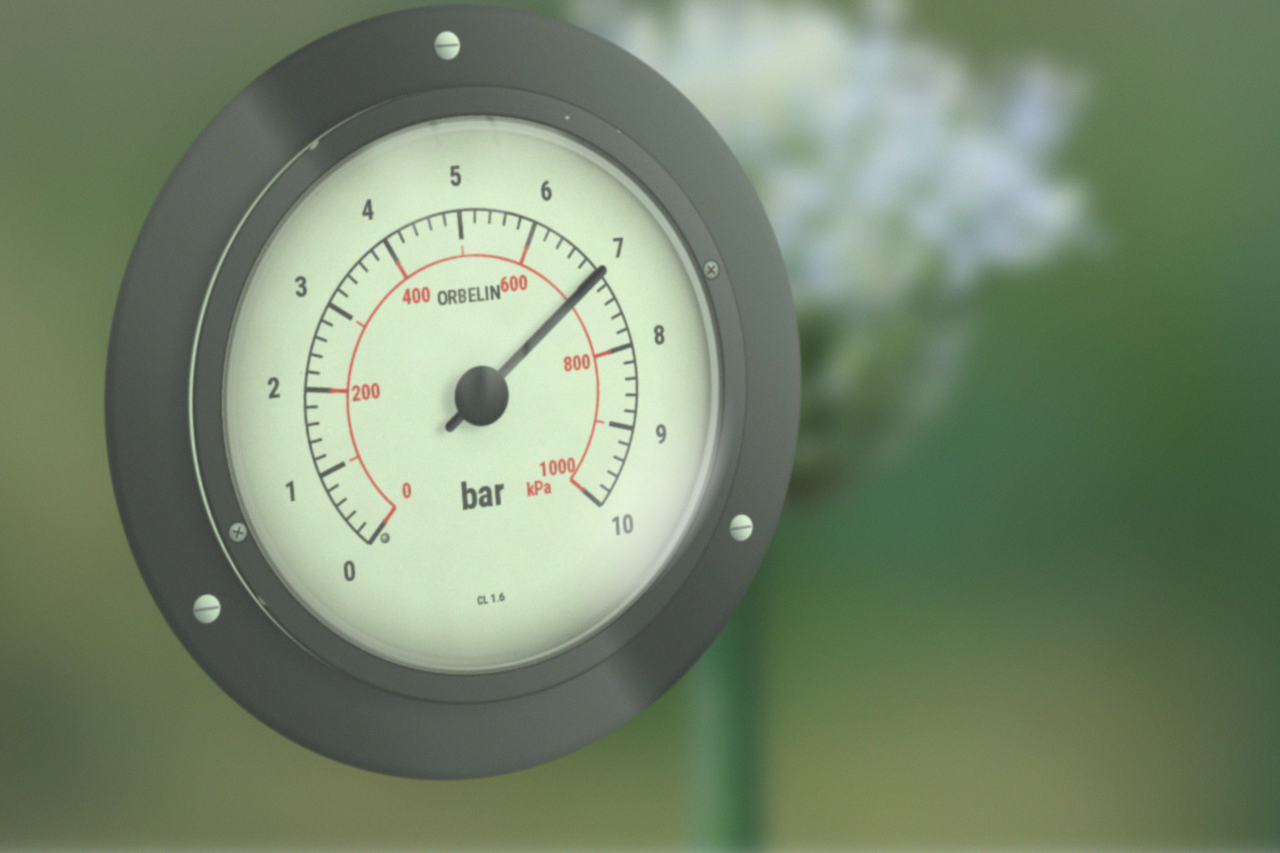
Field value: 7 bar
